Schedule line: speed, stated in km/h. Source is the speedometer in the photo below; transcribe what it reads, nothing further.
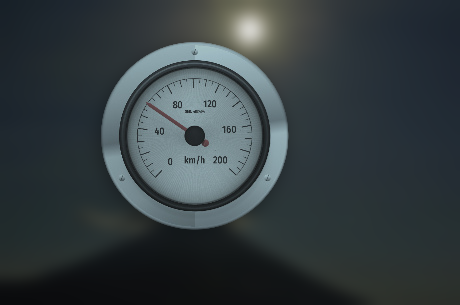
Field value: 60 km/h
